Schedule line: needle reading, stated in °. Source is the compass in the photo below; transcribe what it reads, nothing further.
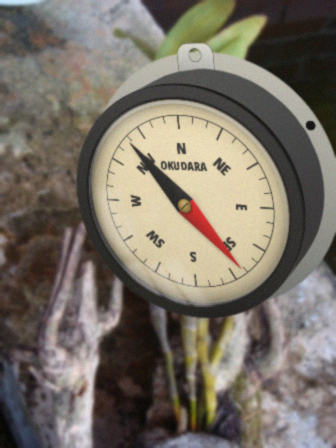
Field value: 140 °
